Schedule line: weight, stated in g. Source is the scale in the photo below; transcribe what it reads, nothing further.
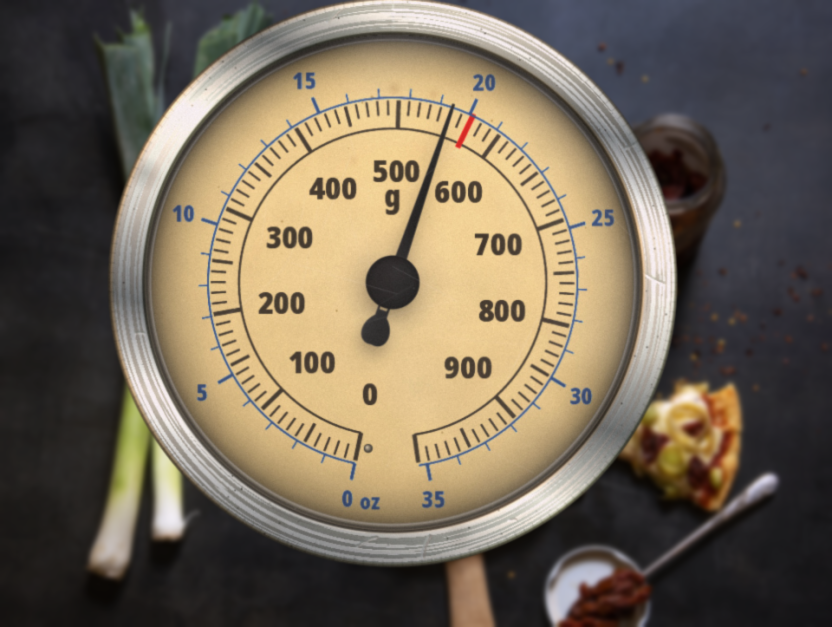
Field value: 550 g
